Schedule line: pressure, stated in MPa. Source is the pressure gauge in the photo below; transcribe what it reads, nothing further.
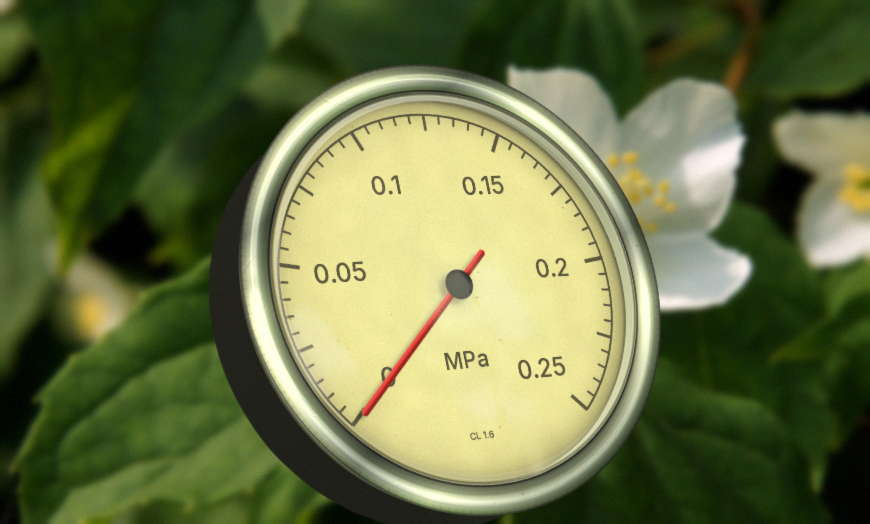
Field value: 0 MPa
